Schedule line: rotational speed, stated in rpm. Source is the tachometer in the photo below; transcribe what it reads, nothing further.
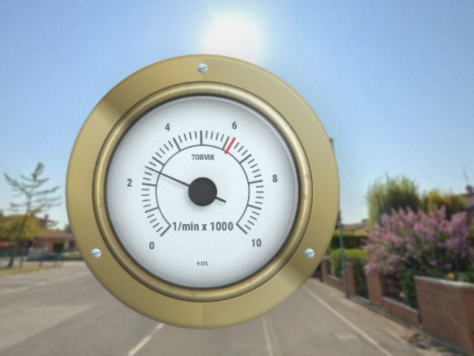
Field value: 2600 rpm
